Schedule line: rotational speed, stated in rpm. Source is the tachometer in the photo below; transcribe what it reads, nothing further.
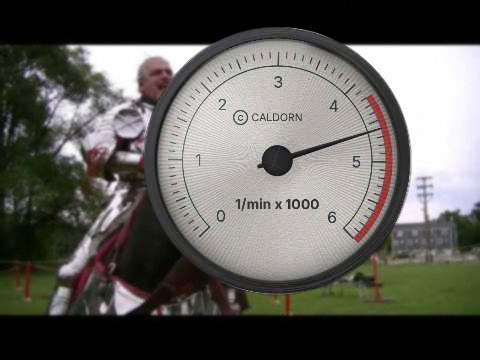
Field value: 4600 rpm
